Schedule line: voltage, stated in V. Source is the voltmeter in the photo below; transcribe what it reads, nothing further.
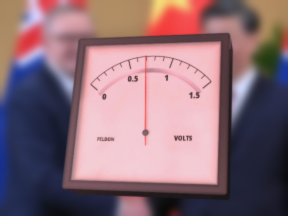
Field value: 0.7 V
